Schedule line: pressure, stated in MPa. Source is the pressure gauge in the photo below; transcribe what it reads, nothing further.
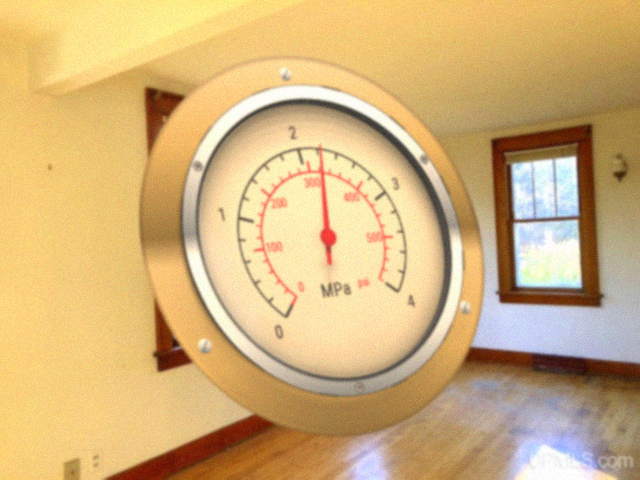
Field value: 2.2 MPa
